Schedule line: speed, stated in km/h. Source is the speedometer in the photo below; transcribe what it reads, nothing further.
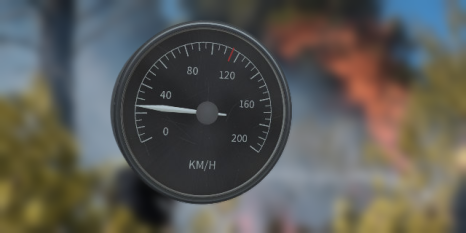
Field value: 25 km/h
